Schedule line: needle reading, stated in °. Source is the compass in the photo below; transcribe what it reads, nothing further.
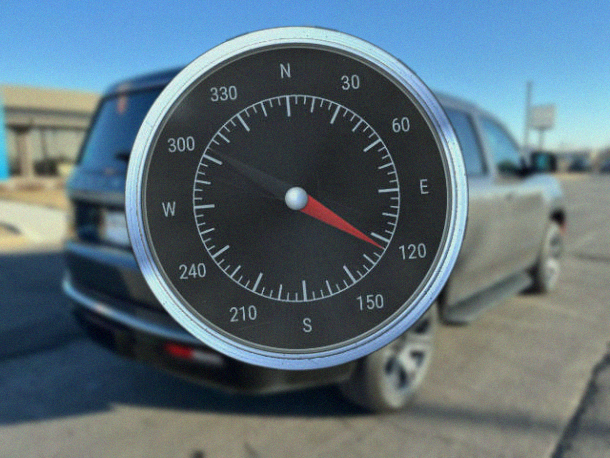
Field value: 125 °
